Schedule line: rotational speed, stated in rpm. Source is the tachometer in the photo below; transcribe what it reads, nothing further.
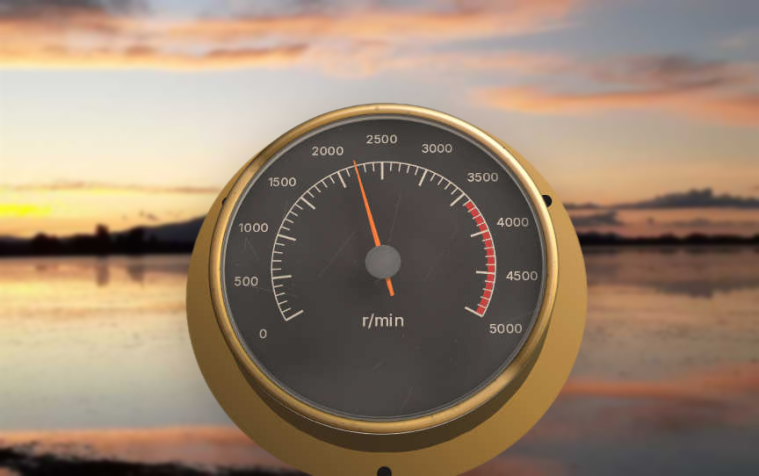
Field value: 2200 rpm
